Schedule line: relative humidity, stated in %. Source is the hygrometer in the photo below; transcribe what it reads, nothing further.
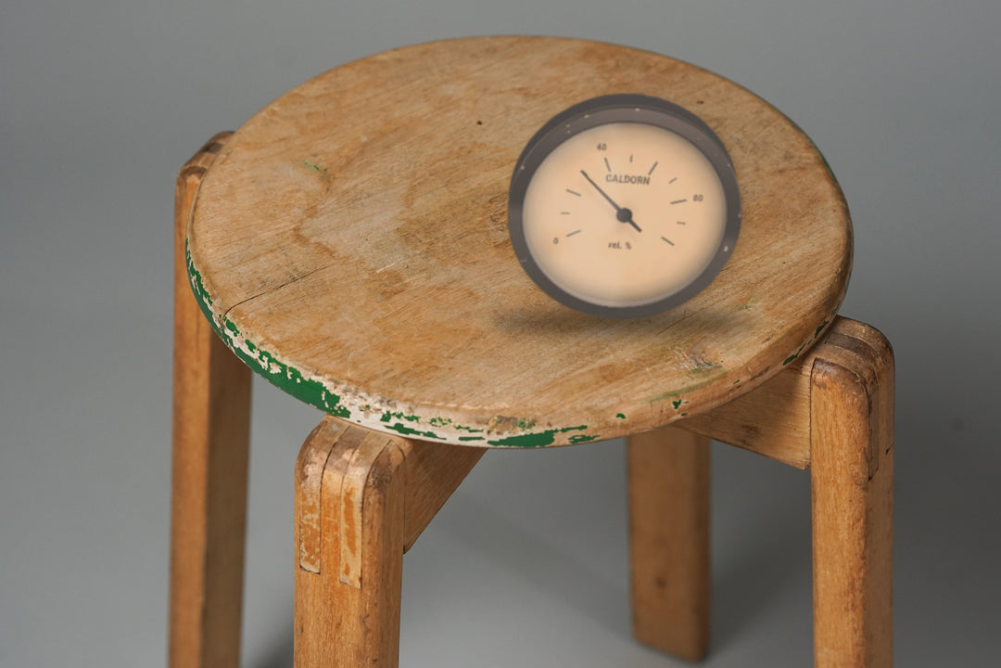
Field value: 30 %
